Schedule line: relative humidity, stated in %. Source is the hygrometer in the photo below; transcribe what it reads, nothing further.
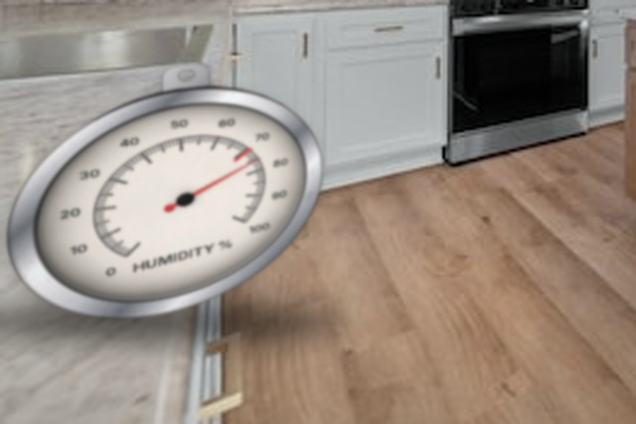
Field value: 75 %
